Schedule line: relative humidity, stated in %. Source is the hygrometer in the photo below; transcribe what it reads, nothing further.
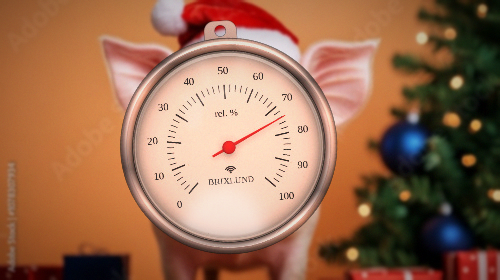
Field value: 74 %
